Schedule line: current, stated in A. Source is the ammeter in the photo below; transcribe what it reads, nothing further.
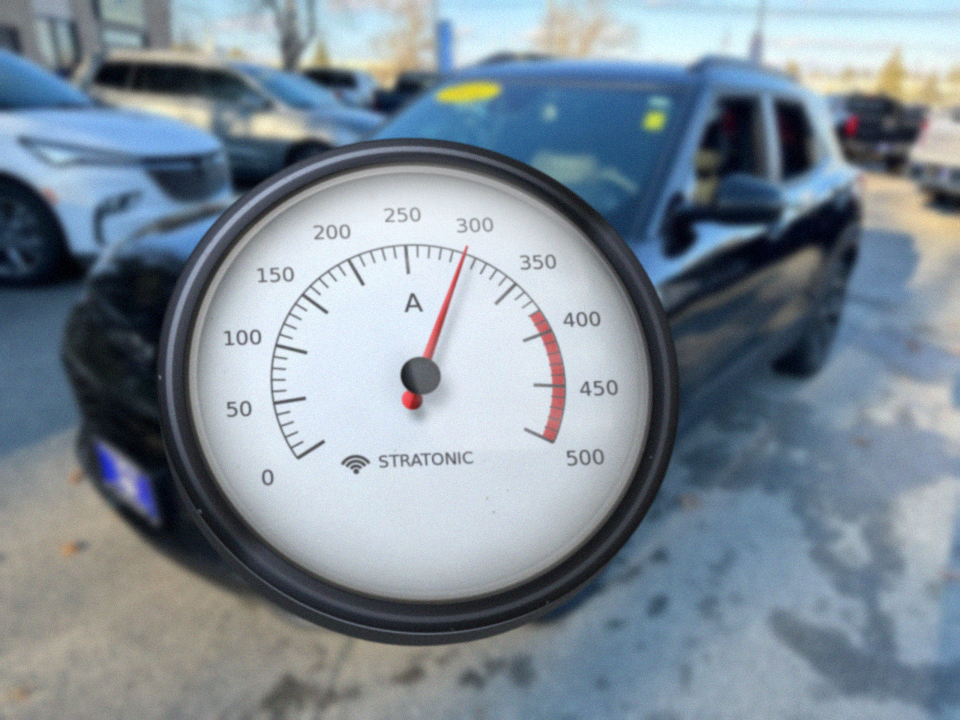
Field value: 300 A
